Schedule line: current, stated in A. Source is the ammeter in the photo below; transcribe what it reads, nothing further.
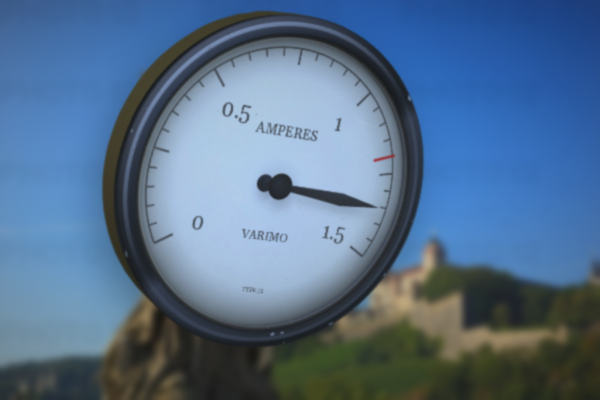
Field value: 1.35 A
